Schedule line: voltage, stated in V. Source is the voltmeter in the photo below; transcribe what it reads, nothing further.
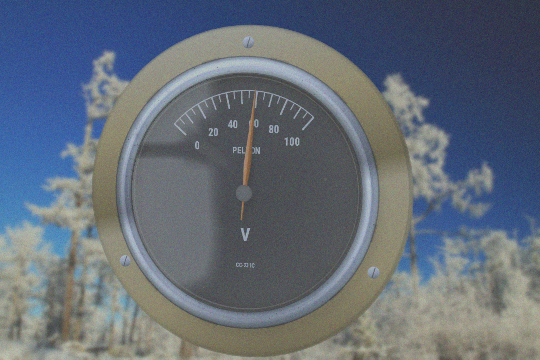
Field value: 60 V
